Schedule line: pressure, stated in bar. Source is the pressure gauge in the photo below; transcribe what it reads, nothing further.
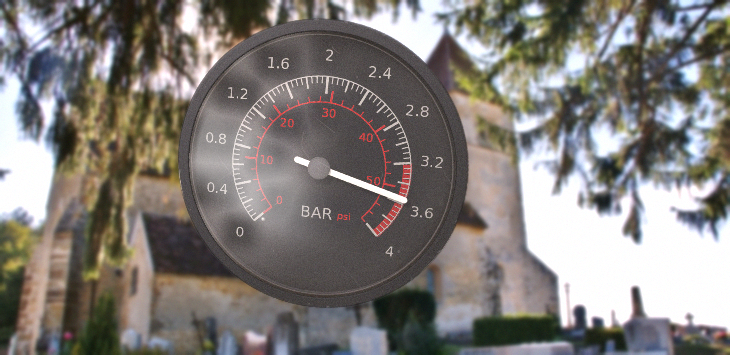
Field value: 3.55 bar
